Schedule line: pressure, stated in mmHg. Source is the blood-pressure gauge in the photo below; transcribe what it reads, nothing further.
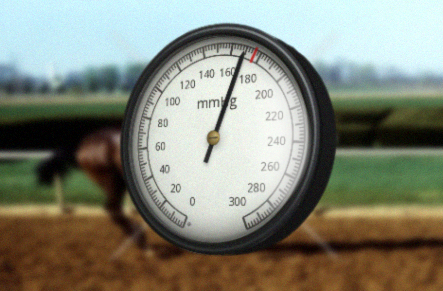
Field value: 170 mmHg
